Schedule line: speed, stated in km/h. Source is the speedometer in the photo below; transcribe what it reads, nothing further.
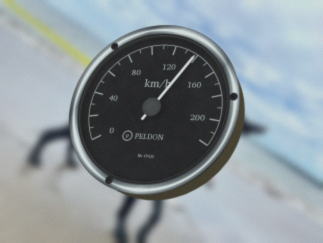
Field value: 140 km/h
